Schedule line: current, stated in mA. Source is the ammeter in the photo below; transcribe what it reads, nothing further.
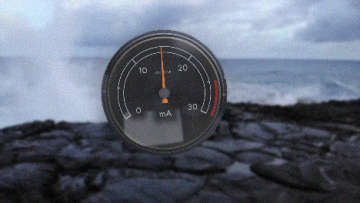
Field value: 15 mA
